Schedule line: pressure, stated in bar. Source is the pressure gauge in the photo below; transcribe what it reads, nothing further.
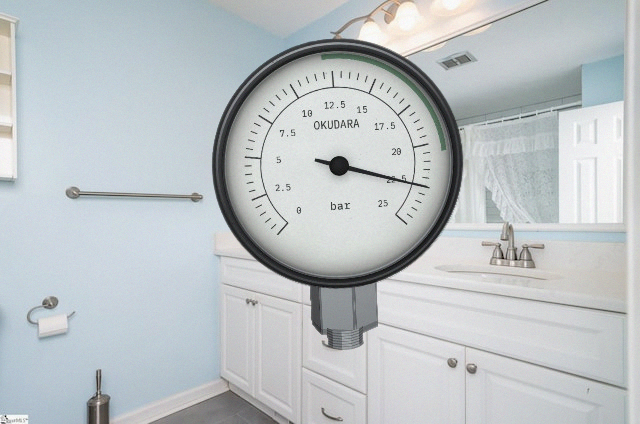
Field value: 22.5 bar
